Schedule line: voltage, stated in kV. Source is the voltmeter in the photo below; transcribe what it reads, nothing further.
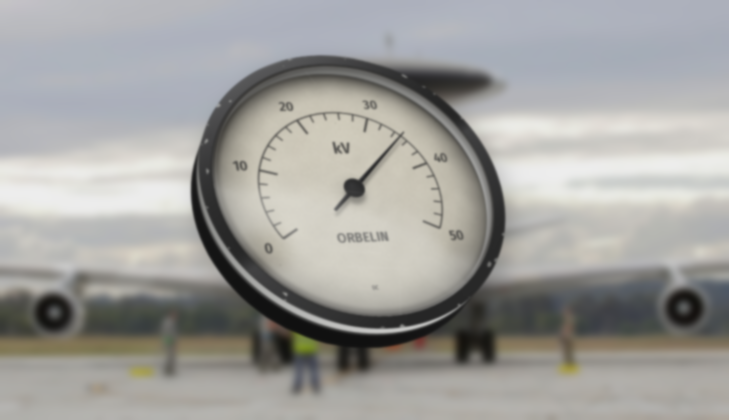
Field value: 35 kV
